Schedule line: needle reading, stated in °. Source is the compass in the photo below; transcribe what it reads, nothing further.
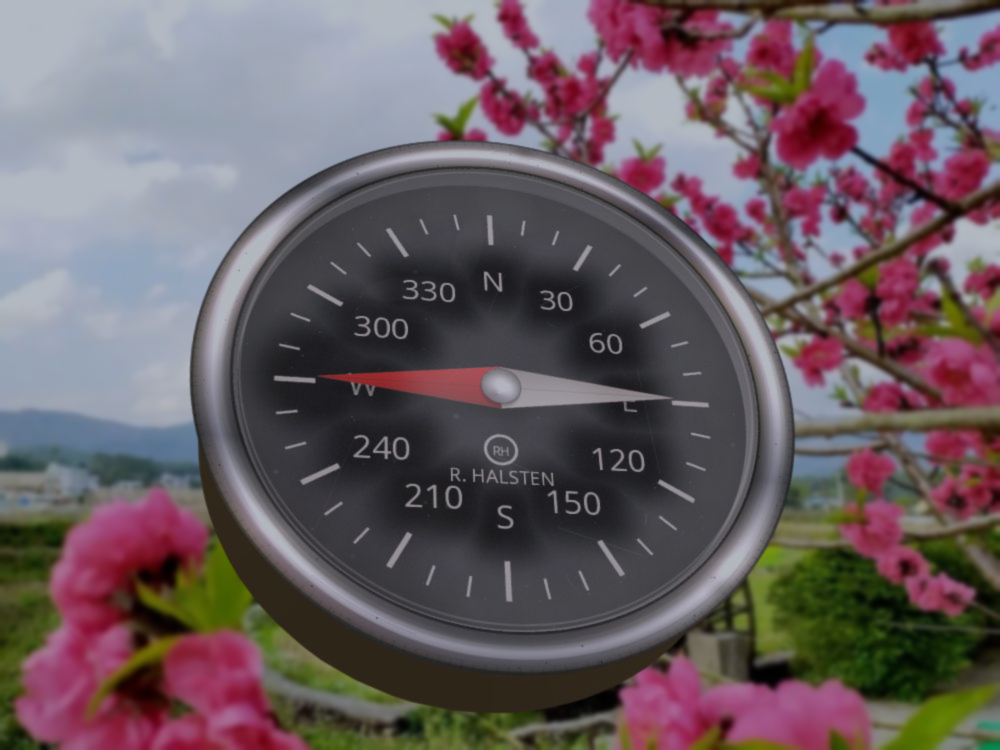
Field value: 270 °
